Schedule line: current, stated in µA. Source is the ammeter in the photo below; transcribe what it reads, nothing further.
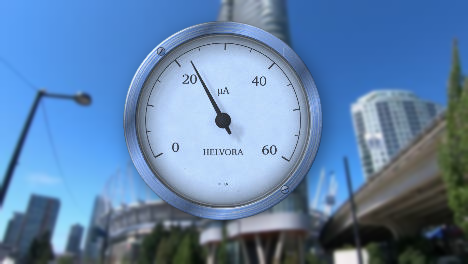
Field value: 22.5 µA
